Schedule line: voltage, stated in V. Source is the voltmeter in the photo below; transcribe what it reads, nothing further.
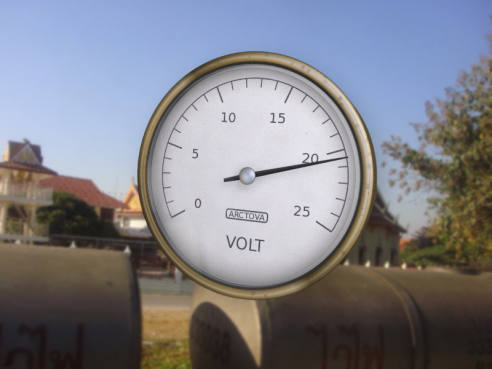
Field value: 20.5 V
